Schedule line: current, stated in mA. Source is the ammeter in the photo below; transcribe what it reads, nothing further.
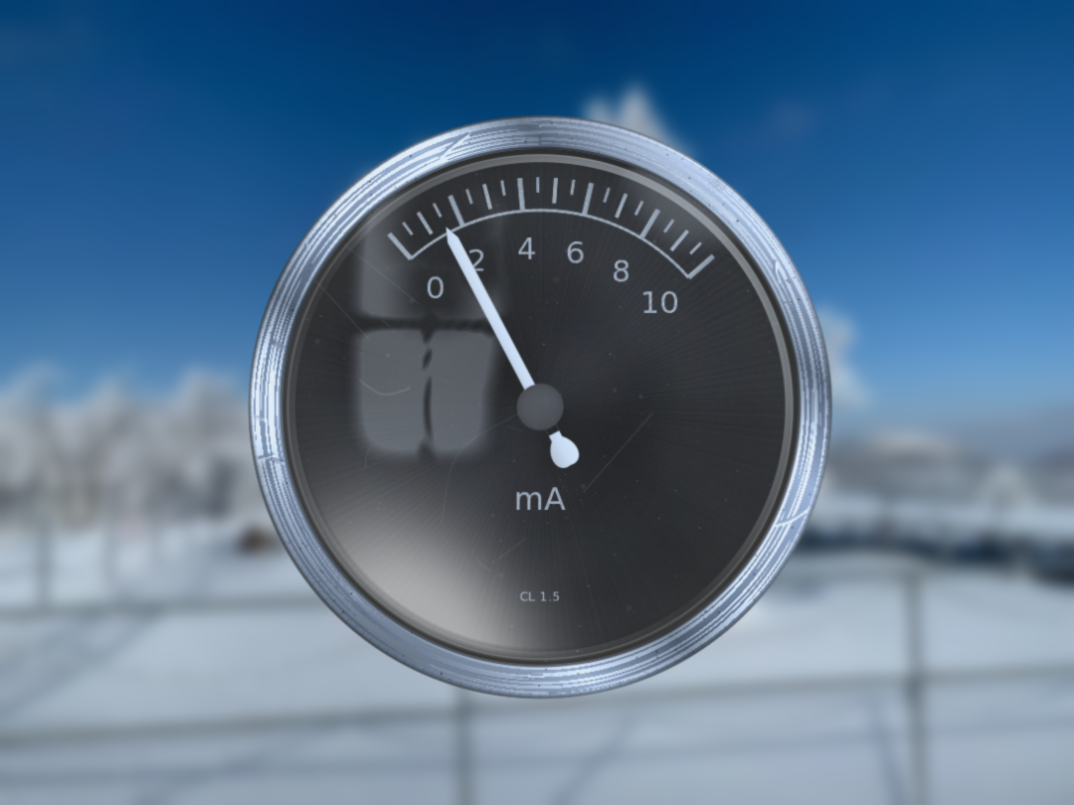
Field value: 1.5 mA
